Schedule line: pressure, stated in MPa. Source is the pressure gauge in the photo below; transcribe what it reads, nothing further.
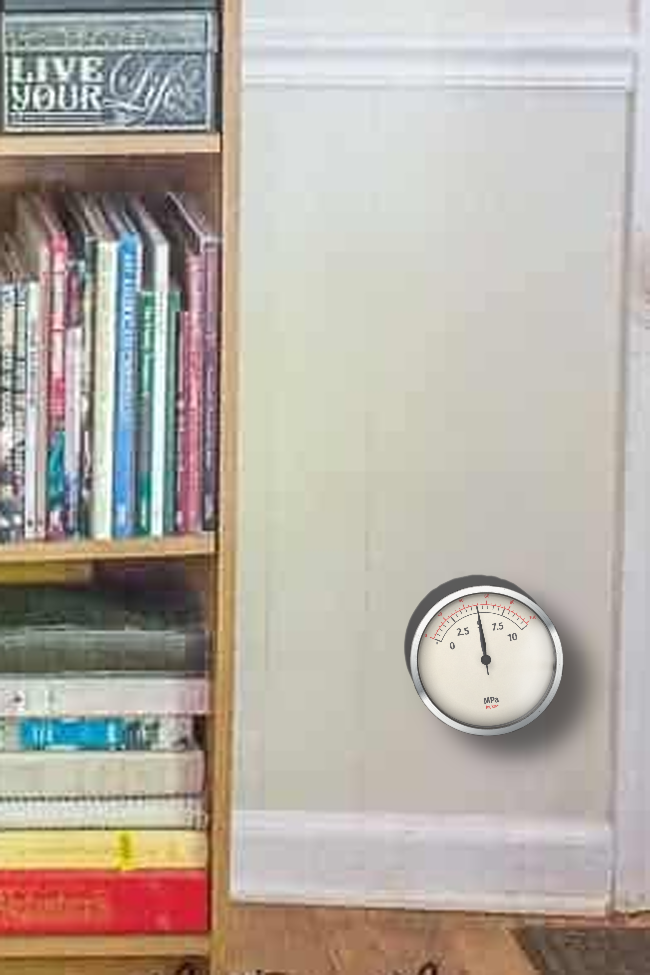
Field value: 5 MPa
